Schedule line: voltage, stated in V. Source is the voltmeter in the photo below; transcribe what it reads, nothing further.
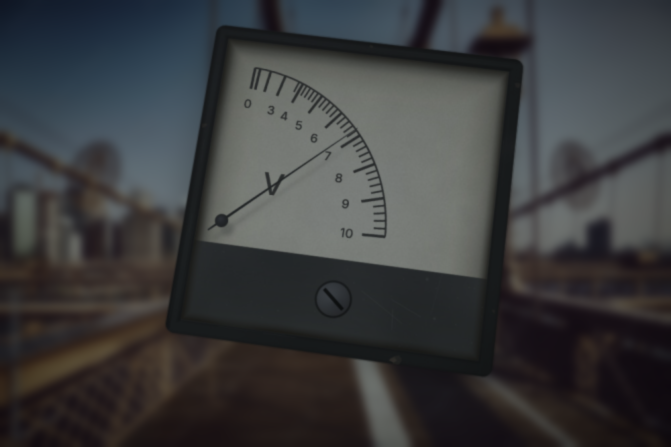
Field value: 6.8 V
